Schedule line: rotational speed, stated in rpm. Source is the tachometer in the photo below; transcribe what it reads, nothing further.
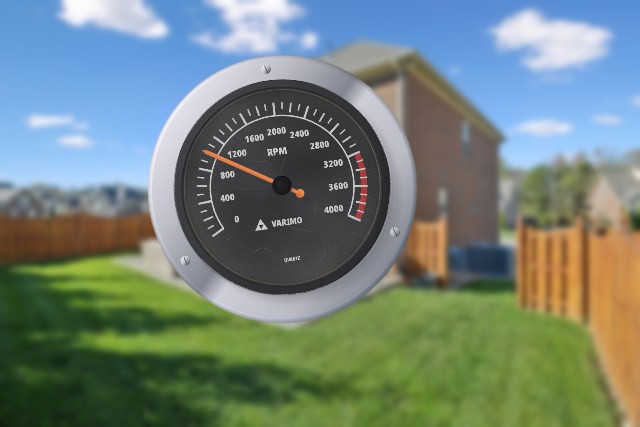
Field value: 1000 rpm
